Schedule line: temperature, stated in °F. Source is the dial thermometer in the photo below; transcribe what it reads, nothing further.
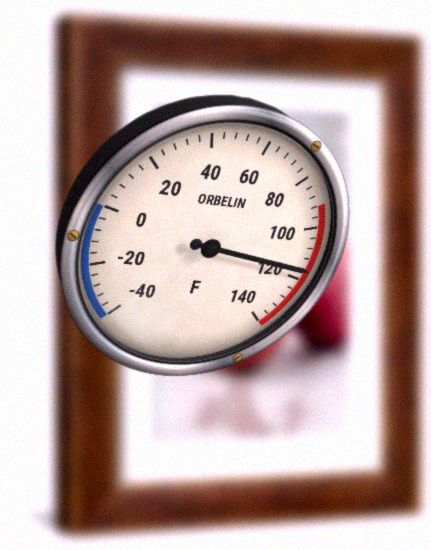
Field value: 116 °F
